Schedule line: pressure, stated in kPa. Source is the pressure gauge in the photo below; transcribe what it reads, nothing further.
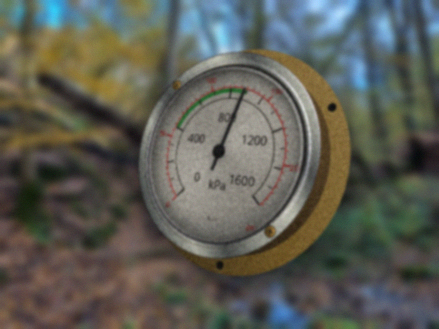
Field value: 900 kPa
